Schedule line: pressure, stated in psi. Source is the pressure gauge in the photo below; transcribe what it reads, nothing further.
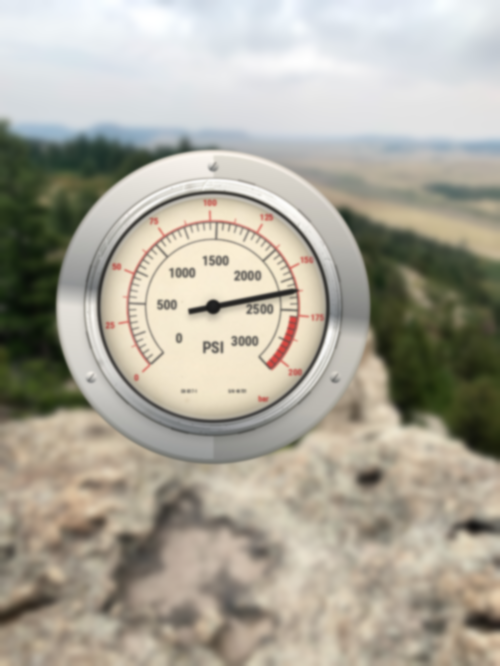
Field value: 2350 psi
